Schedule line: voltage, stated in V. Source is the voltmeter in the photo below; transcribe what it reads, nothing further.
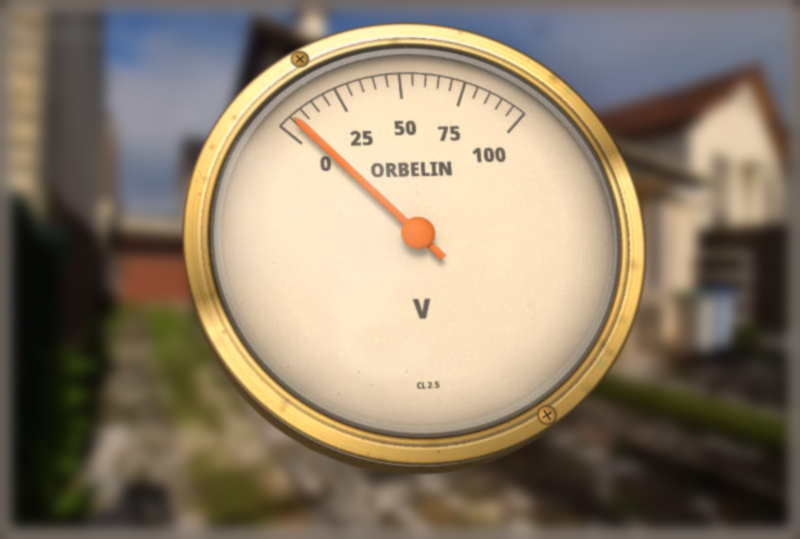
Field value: 5 V
